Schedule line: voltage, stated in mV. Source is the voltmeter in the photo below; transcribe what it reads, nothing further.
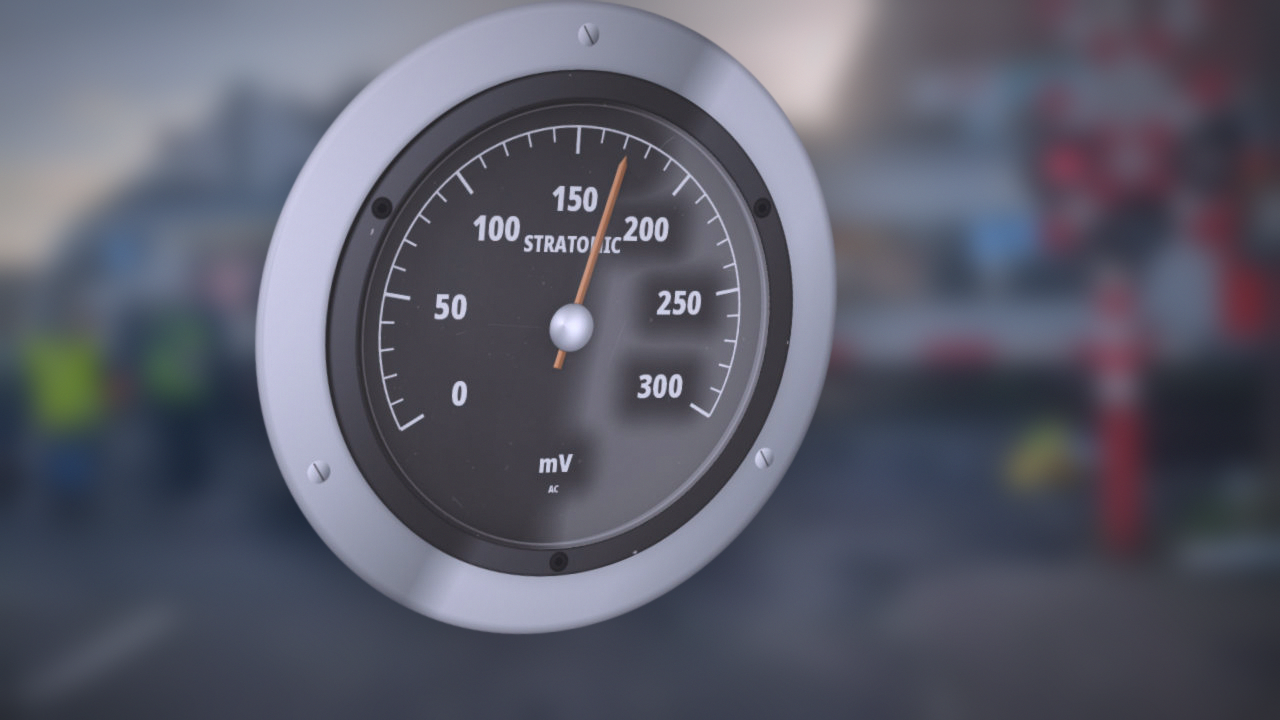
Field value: 170 mV
